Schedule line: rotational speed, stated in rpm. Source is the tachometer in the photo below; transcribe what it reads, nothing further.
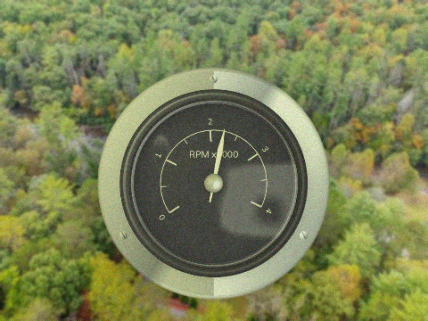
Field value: 2250 rpm
